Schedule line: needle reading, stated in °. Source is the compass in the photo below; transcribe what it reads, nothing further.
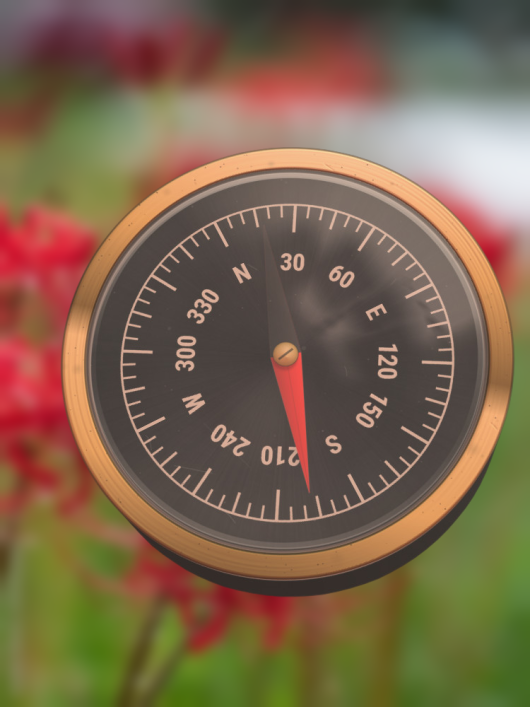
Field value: 197.5 °
